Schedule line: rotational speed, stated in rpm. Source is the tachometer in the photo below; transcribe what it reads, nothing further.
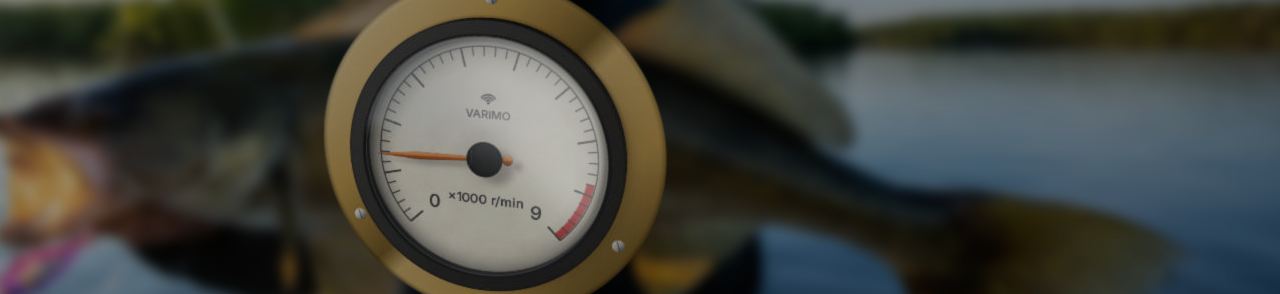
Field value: 1400 rpm
